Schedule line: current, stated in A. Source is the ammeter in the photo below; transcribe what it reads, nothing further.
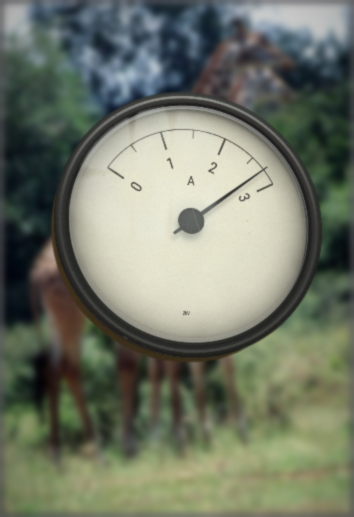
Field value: 2.75 A
